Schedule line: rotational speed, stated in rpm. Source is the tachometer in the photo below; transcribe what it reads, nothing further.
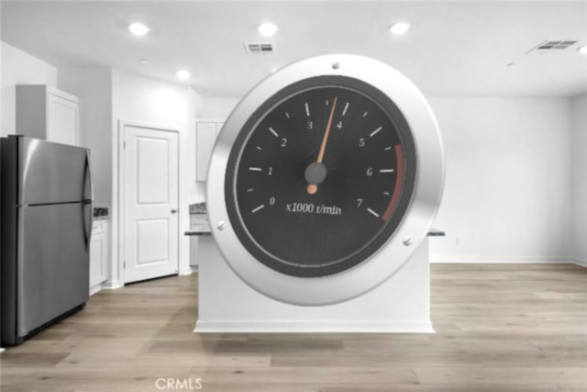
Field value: 3750 rpm
